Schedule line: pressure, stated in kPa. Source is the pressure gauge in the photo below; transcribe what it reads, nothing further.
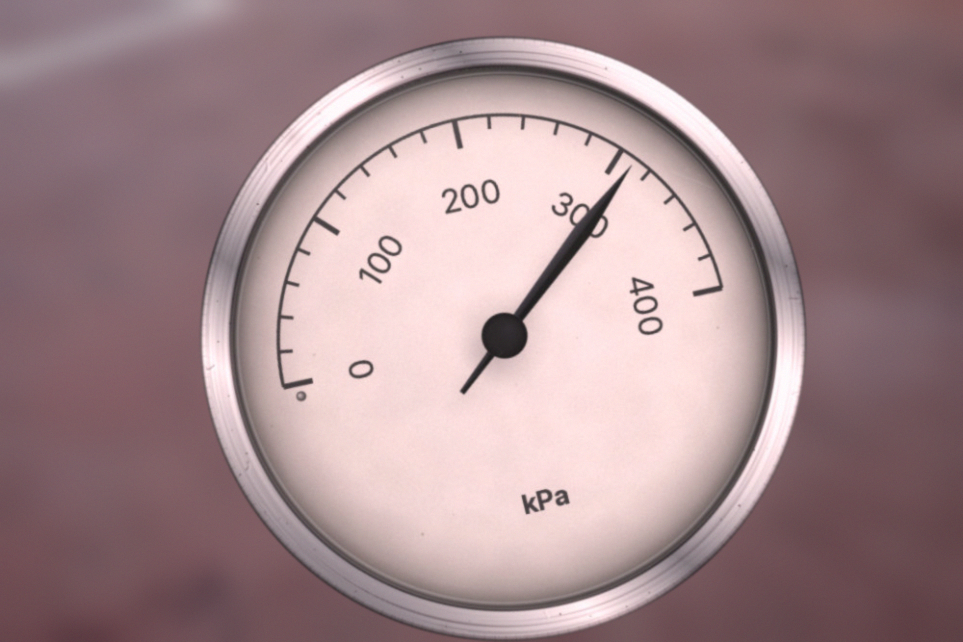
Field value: 310 kPa
